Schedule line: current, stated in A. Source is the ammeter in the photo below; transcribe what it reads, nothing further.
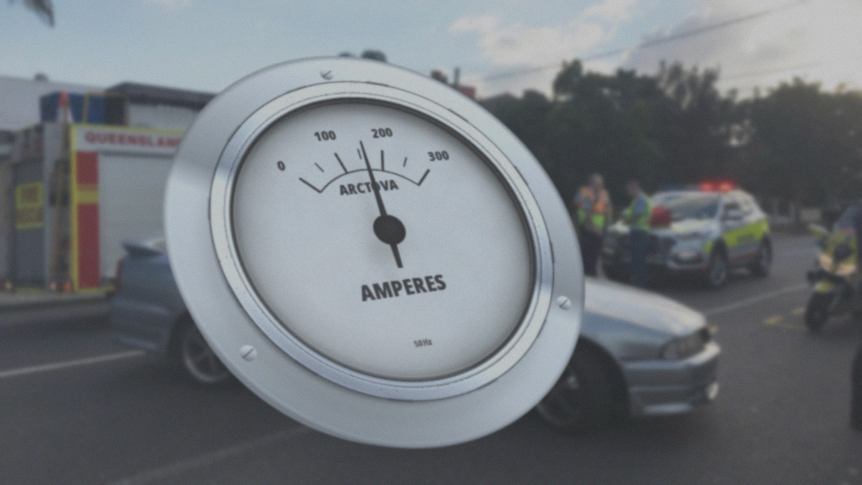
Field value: 150 A
